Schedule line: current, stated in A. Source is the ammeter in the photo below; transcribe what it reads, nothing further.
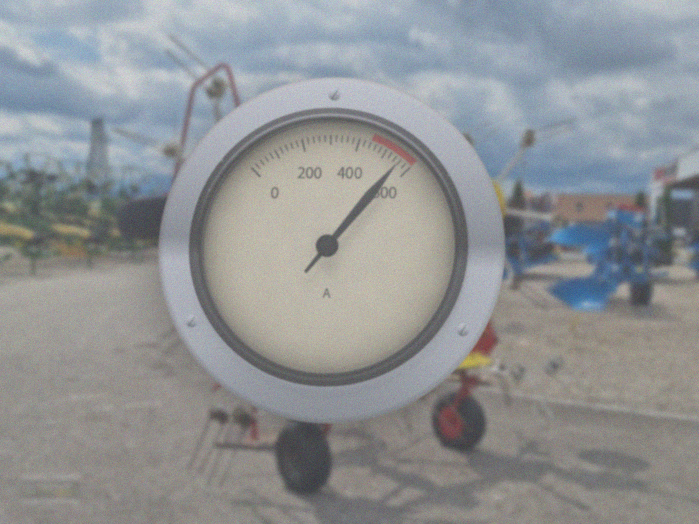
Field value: 560 A
